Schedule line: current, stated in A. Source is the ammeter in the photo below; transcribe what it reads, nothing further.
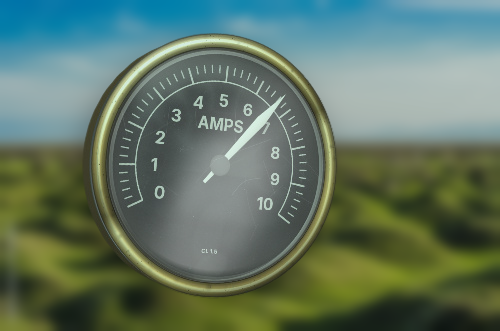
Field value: 6.6 A
